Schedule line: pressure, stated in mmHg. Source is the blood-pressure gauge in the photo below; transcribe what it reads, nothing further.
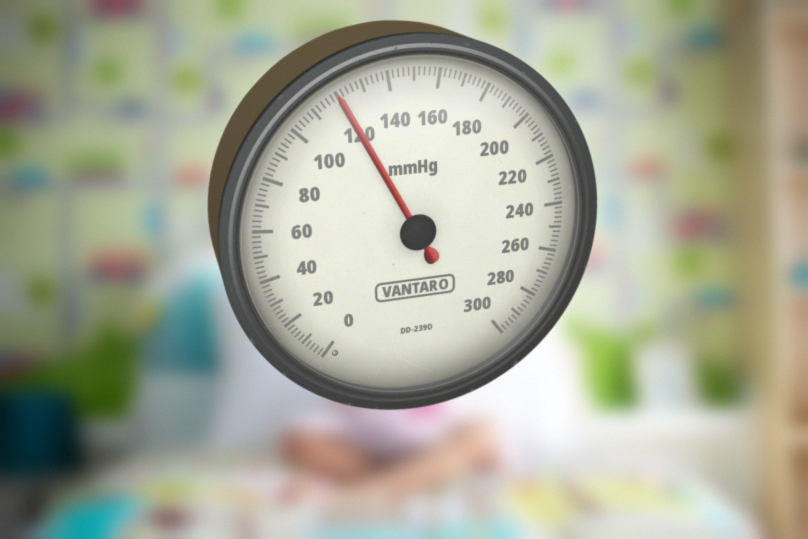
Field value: 120 mmHg
